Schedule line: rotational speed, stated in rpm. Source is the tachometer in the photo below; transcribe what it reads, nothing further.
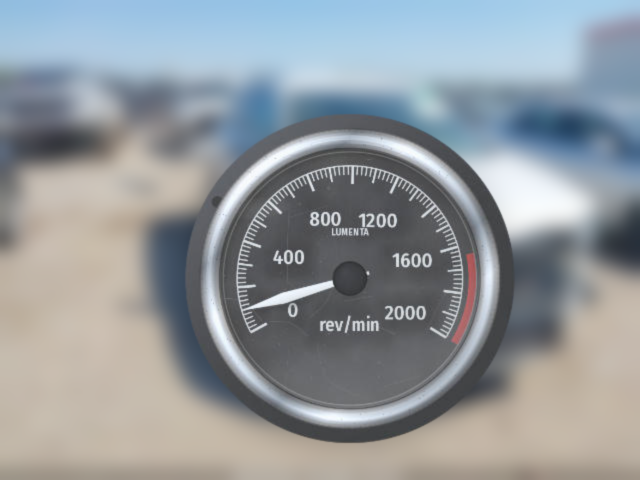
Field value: 100 rpm
